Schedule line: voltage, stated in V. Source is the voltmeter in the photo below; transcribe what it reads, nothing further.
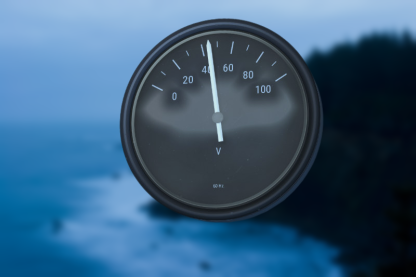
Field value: 45 V
